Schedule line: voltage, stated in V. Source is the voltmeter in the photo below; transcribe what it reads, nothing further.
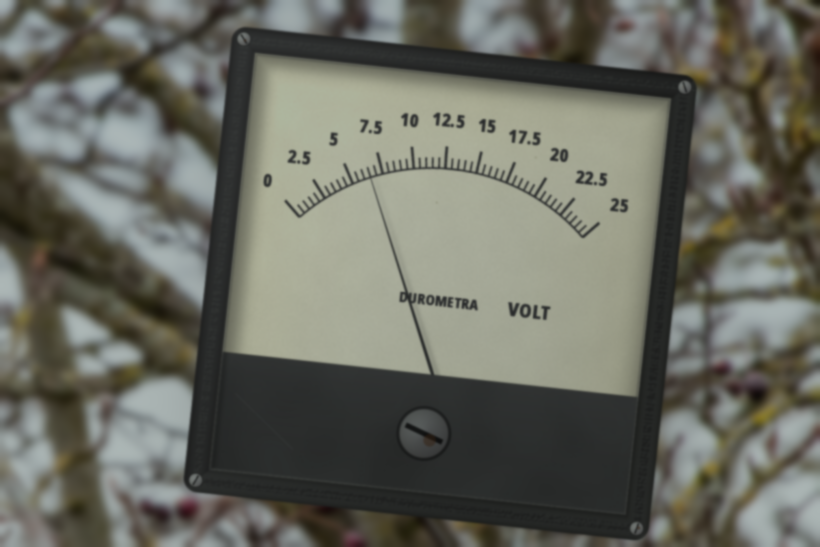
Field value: 6.5 V
